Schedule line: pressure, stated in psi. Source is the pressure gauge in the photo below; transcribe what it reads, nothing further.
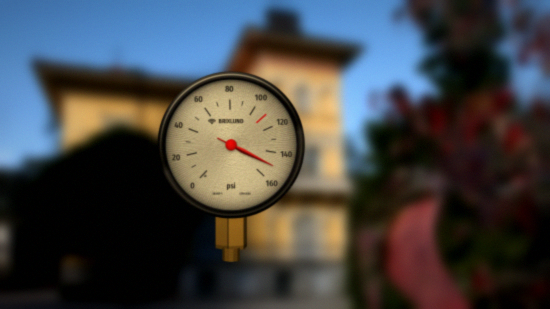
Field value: 150 psi
